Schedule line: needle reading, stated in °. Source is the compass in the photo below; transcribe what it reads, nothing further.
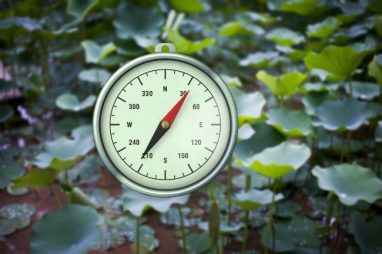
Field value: 35 °
